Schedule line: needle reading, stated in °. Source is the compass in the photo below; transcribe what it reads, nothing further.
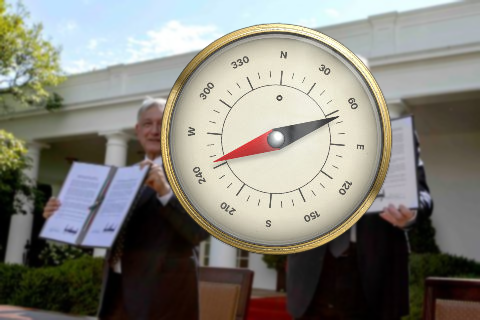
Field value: 245 °
